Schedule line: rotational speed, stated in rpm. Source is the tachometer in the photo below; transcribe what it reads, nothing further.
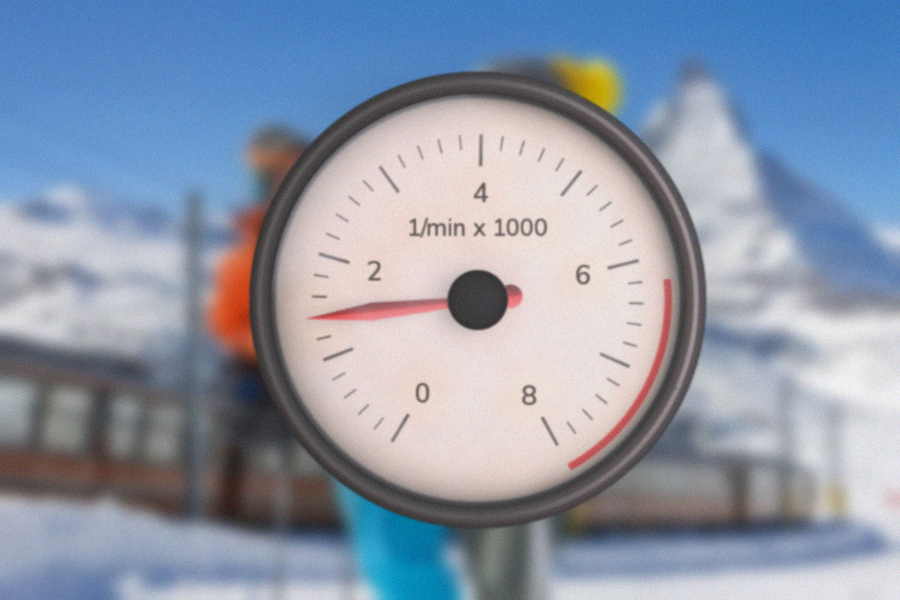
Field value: 1400 rpm
